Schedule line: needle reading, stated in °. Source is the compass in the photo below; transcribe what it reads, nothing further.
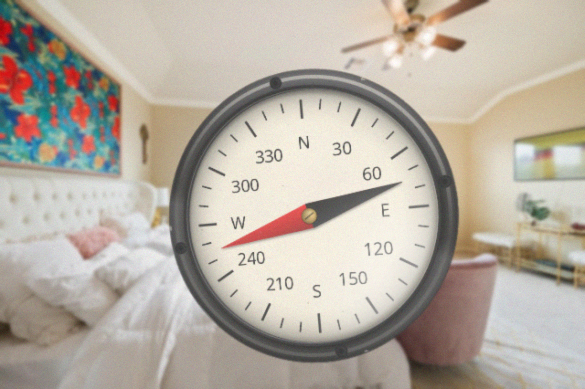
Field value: 255 °
